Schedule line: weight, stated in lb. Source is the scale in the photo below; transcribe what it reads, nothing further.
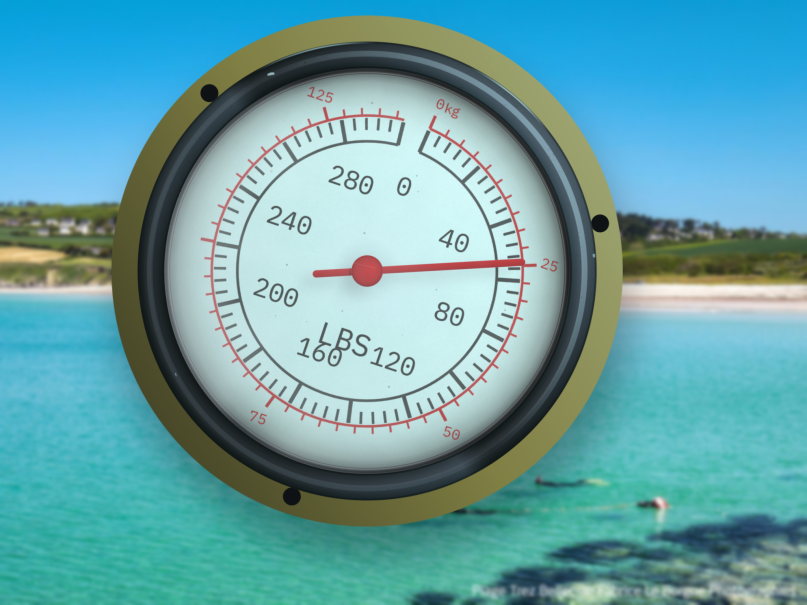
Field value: 54 lb
